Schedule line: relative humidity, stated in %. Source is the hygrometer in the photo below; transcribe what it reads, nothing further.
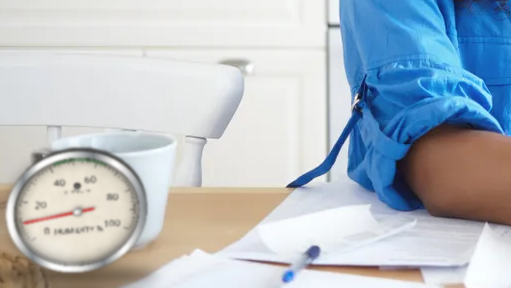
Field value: 10 %
